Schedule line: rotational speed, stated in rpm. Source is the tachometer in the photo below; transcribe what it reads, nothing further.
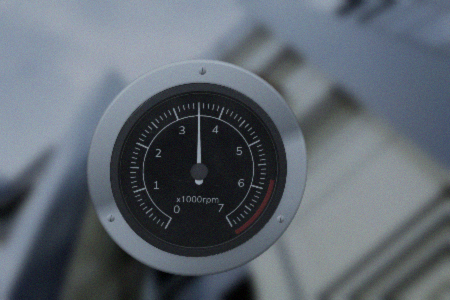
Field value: 3500 rpm
